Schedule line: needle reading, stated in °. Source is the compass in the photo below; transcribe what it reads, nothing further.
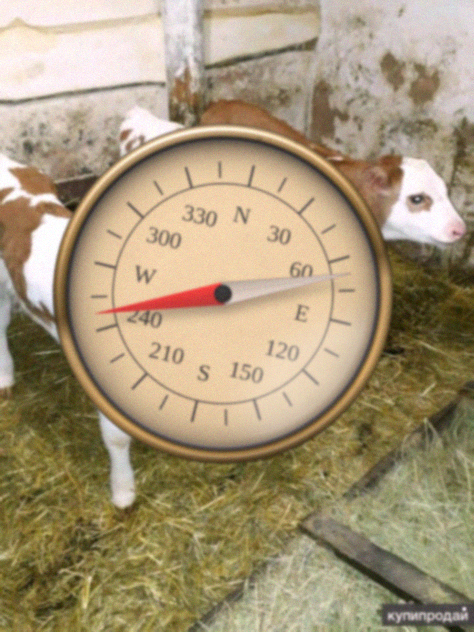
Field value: 247.5 °
